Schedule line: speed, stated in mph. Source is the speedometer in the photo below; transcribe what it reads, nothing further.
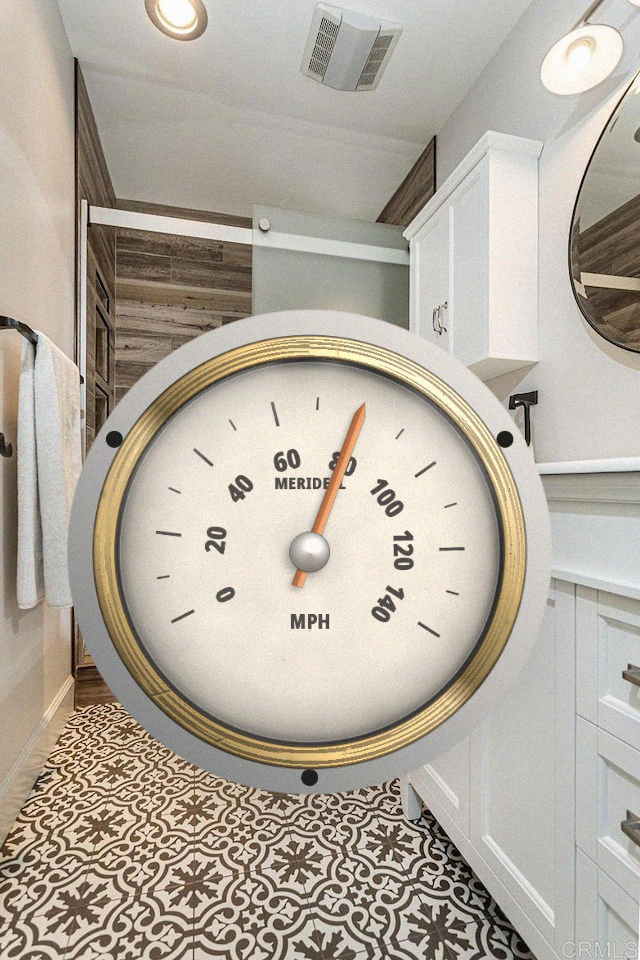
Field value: 80 mph
